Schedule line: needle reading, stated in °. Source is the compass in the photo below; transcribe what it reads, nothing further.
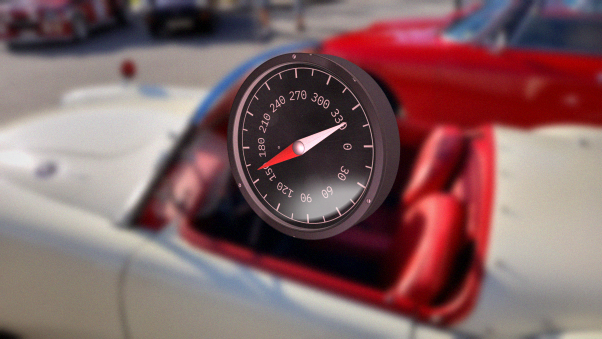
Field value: 157.5 °
